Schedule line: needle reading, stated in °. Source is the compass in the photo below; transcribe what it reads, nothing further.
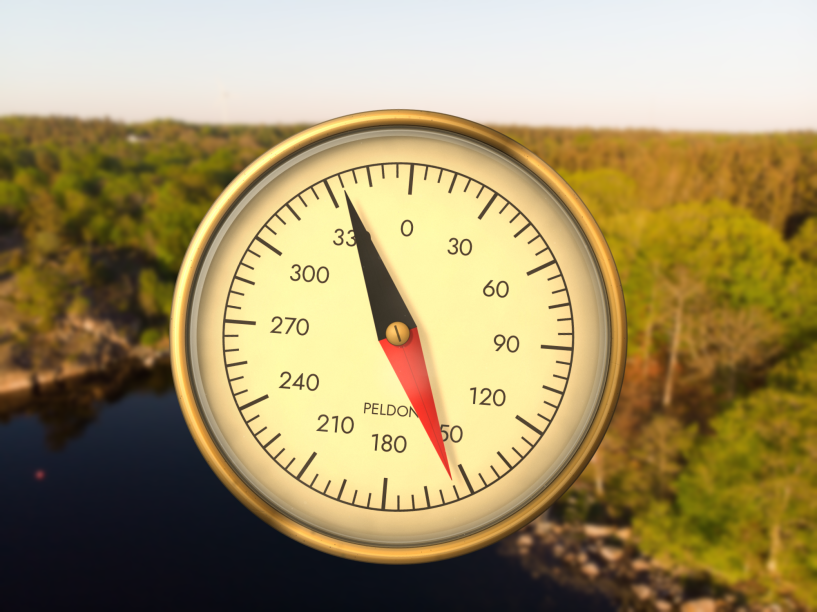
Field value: 155 °
